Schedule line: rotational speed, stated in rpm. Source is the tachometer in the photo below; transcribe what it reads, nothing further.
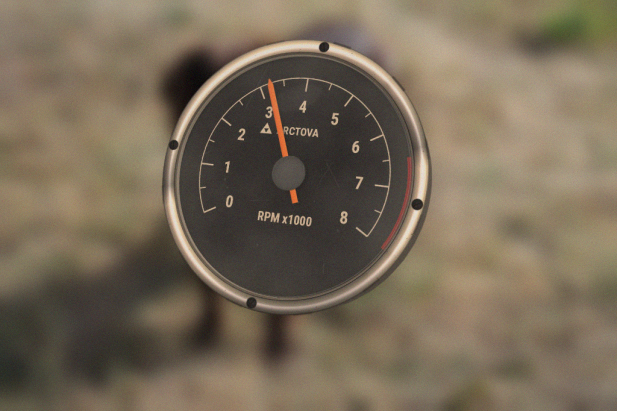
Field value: 3250 rpm
